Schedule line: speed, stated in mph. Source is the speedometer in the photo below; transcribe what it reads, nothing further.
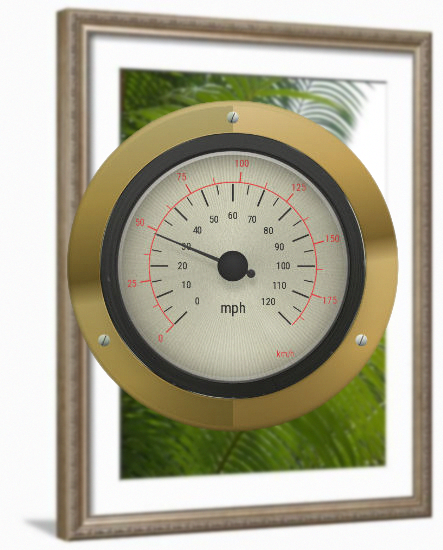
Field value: 30 mph
